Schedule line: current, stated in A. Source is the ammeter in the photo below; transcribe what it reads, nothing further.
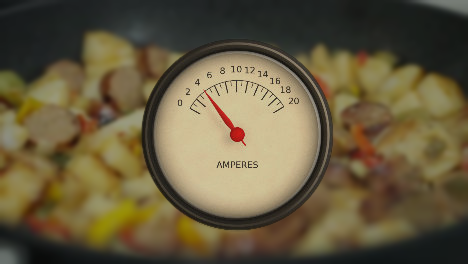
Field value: 4 A
